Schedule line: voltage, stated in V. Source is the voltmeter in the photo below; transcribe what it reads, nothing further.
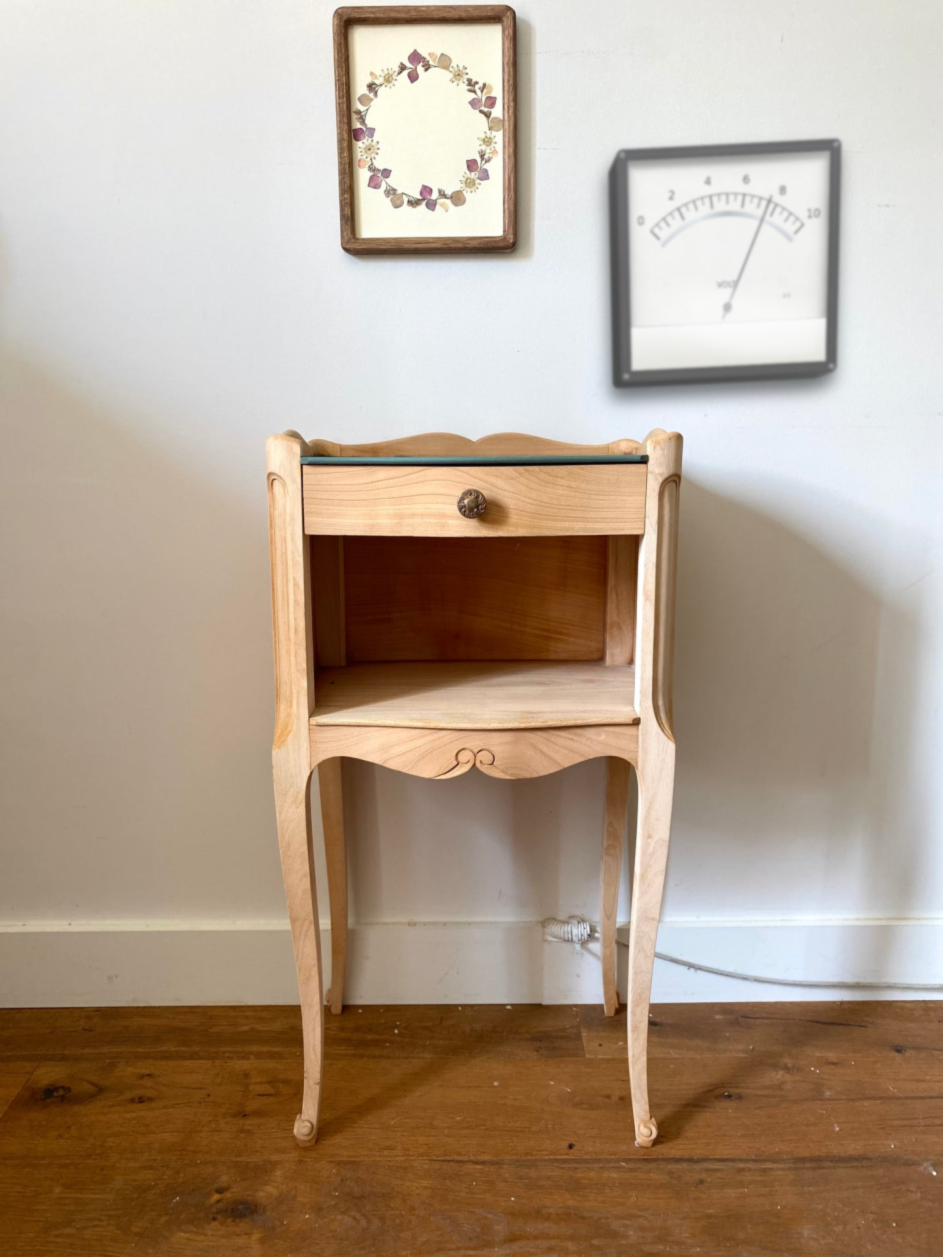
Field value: 7.5 V
